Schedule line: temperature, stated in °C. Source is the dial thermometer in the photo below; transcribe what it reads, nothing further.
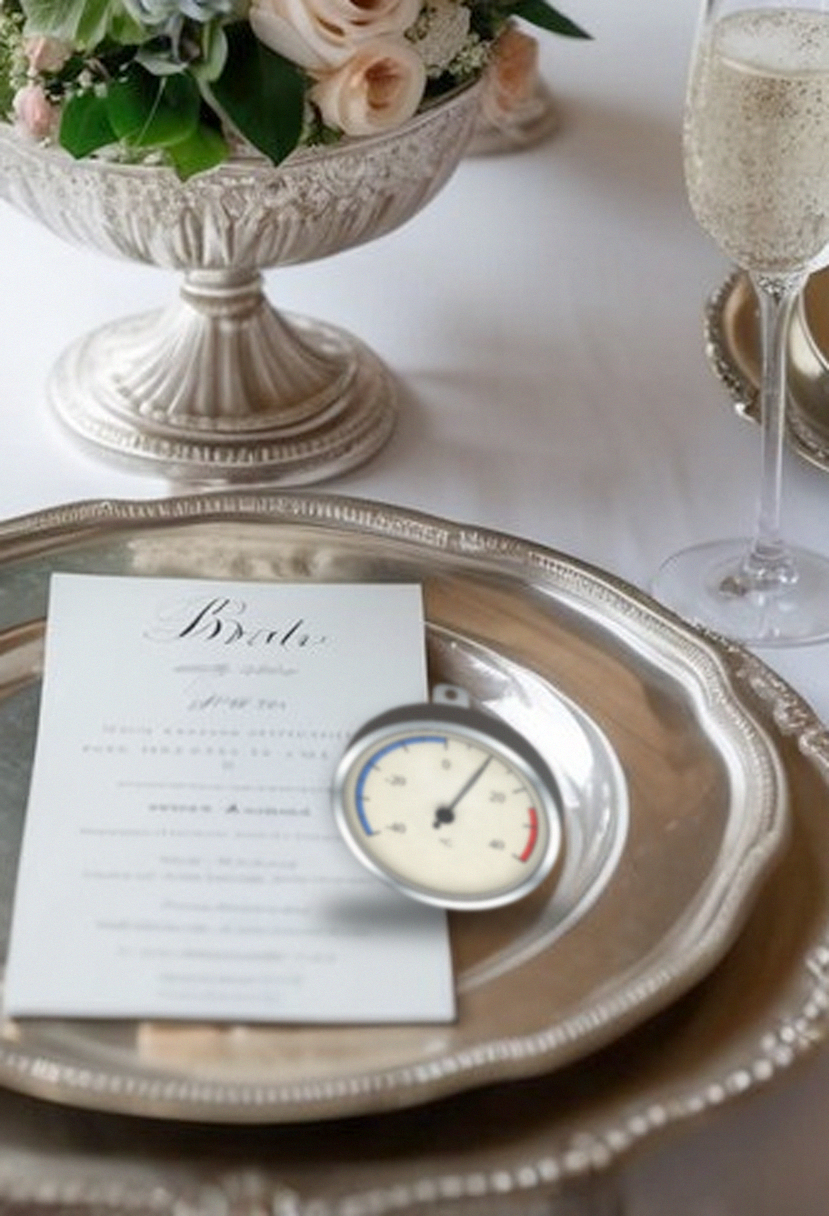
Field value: 10 °C
